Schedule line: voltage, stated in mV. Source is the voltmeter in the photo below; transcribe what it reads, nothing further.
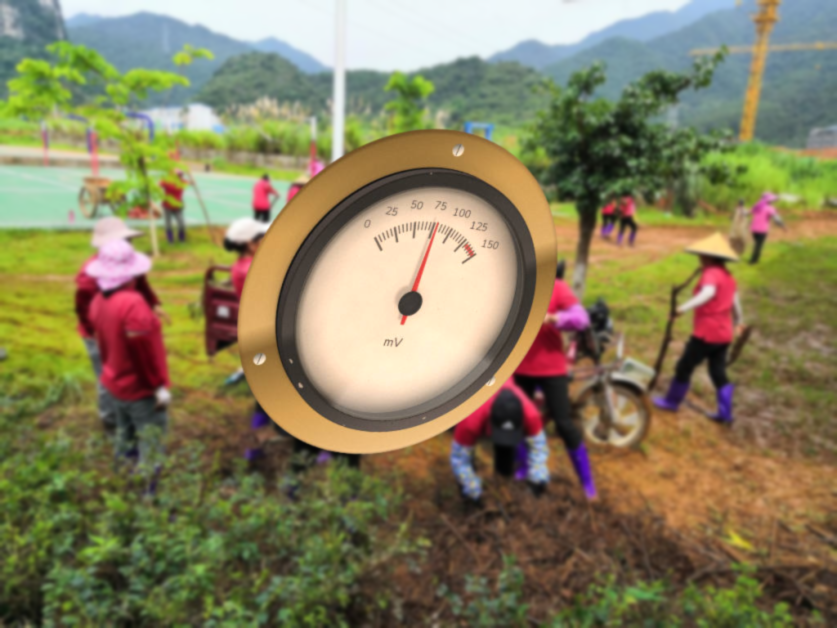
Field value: 75 mV
